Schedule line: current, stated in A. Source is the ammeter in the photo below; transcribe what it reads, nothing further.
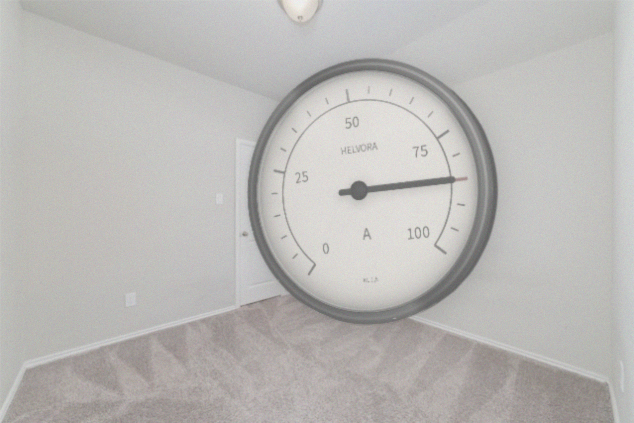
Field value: 85 A
